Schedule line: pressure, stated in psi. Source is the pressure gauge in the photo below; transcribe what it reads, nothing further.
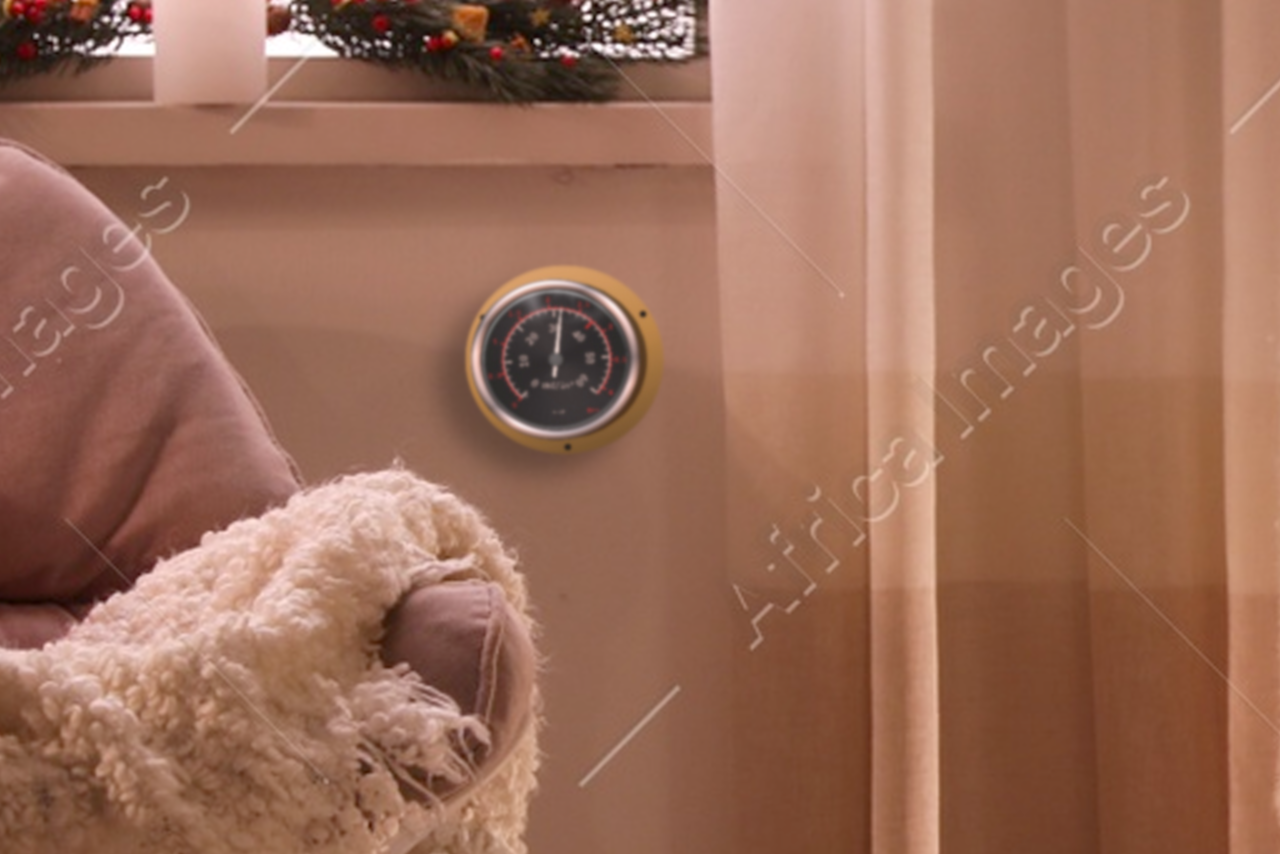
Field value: 32 psi
